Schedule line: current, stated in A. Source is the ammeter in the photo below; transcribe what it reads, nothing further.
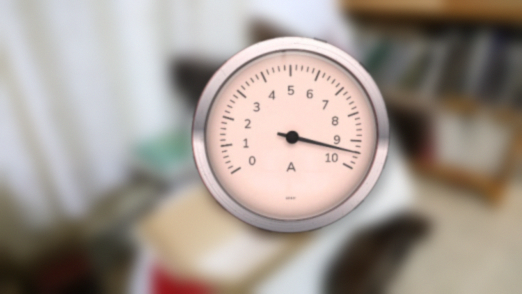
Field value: 9.4 A
